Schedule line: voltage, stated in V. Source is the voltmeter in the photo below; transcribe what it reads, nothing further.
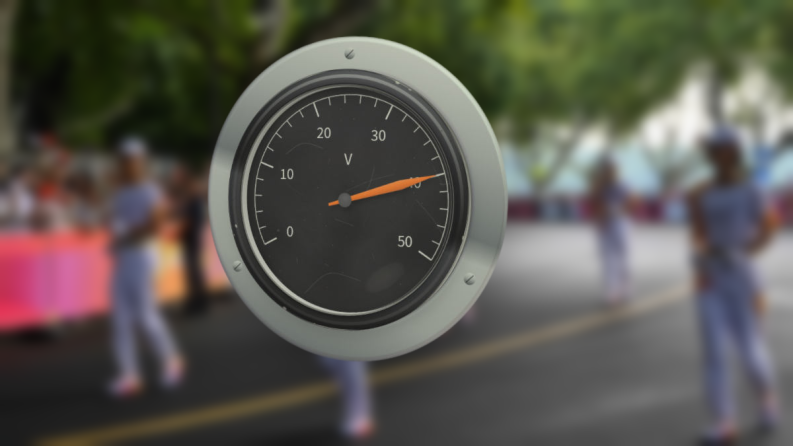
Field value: 40 V
